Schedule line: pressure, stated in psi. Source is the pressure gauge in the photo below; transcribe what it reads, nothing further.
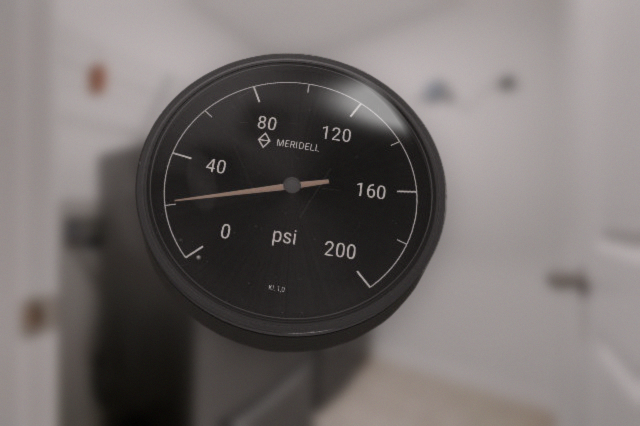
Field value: 20 psi
